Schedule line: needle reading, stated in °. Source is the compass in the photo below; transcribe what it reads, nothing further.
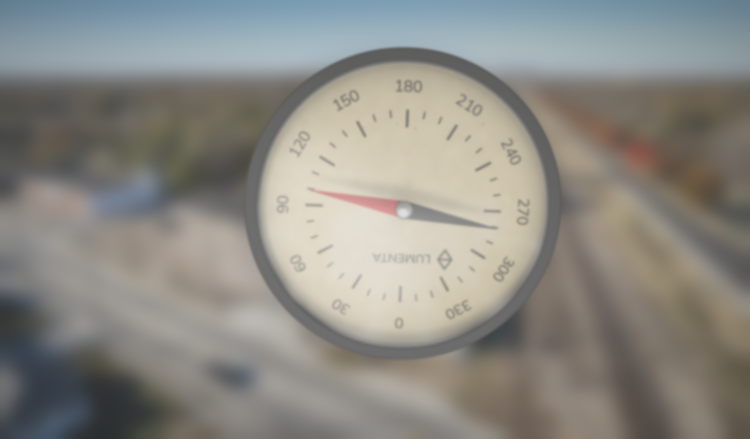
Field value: 100 °
